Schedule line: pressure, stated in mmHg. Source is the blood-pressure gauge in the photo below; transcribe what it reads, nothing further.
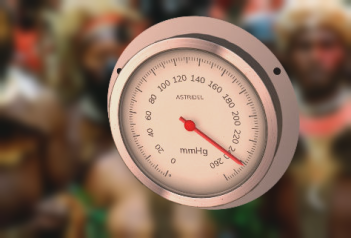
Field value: 240 mmHg
